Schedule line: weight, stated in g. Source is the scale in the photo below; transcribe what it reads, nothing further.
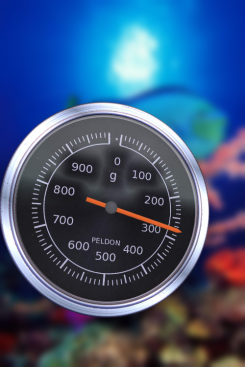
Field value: 280 g
